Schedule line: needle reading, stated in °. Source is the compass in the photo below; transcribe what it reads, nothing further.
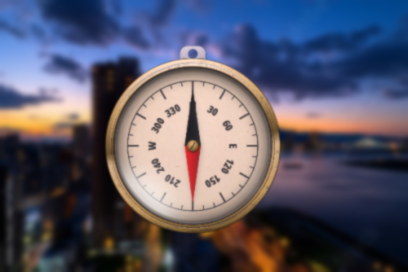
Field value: 180 °
